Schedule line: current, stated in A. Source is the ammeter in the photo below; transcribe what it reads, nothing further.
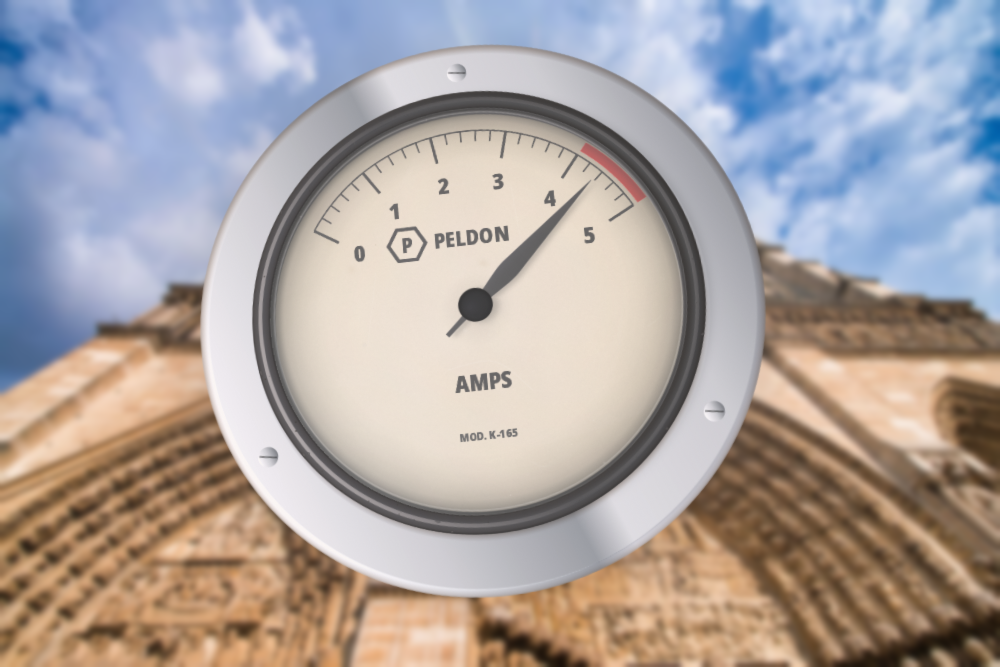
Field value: 4.4 A
